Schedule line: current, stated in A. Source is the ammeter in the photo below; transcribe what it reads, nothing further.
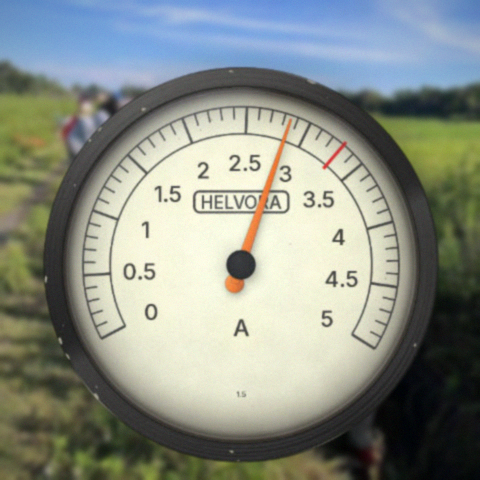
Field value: 2.85 A
